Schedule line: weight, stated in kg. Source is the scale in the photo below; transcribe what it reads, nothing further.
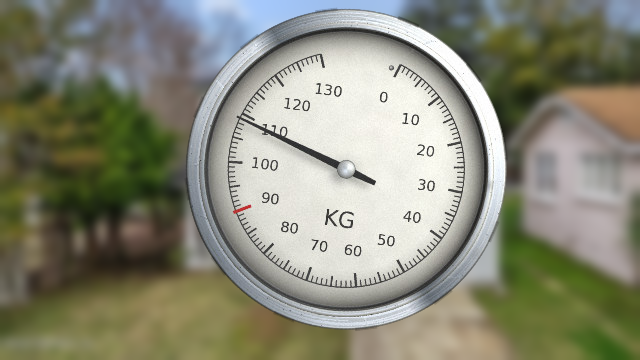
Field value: 109 kg
